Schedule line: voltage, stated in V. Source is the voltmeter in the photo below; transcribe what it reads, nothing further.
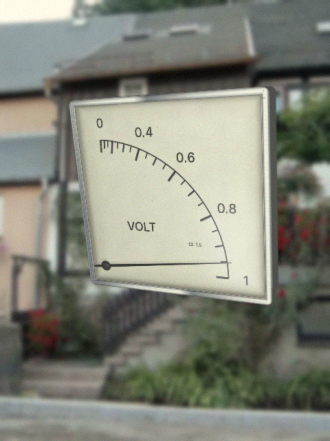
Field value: 0.95 V
